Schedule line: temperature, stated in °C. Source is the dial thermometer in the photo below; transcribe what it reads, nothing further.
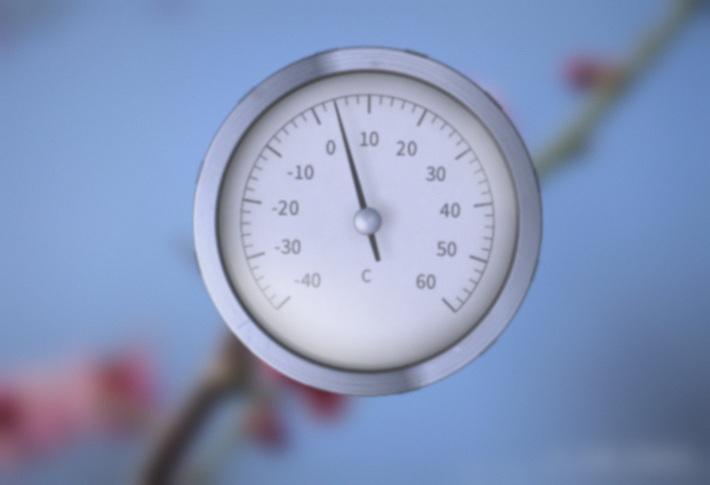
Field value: 4 °C
